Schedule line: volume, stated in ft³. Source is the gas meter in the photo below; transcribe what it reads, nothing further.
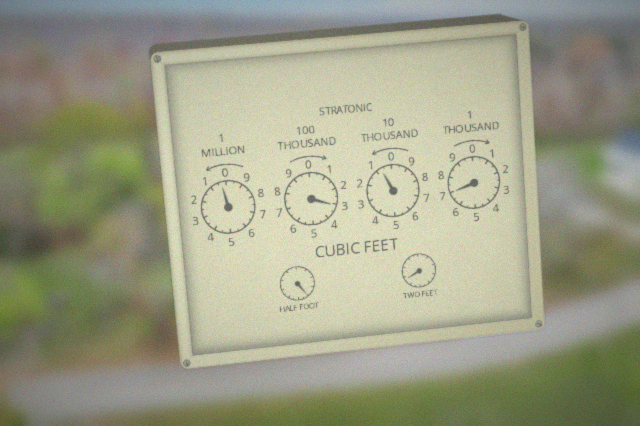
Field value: 30700 ft³
